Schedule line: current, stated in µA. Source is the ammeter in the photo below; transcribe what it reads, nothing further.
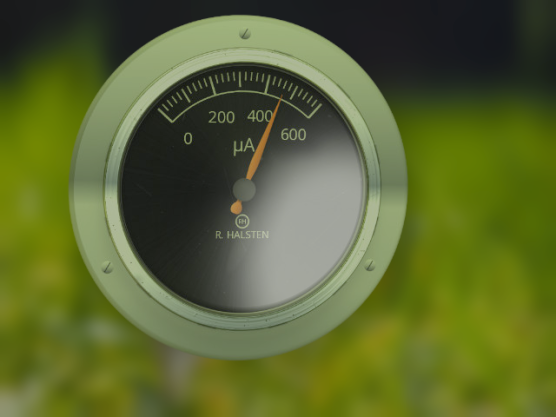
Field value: 460 µA
